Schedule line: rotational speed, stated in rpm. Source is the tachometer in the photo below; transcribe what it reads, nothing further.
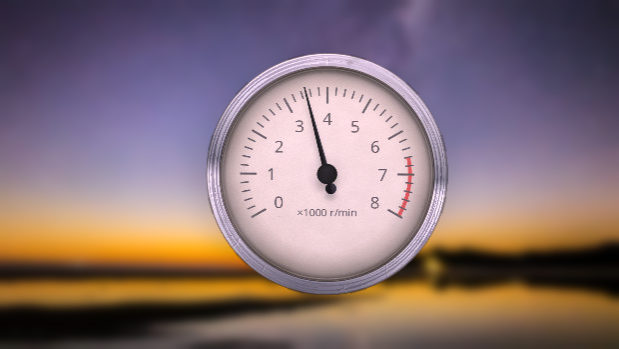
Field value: 3500 rpm
